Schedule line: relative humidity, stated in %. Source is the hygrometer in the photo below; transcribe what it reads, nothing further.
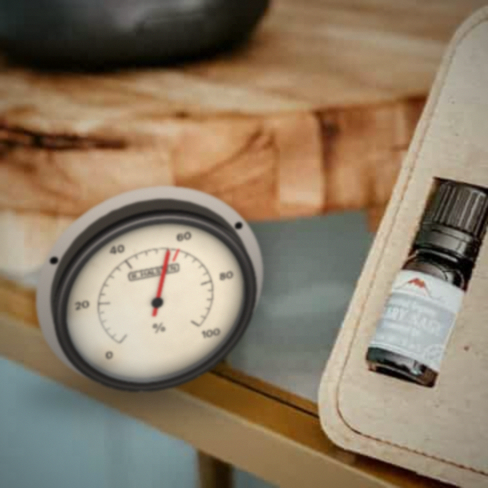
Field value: 56 %
